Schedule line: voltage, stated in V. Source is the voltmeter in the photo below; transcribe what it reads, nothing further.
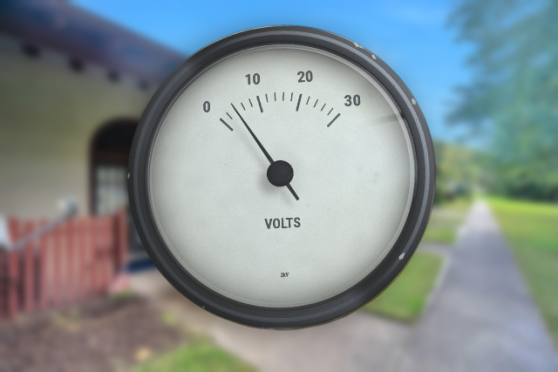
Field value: 4 V
